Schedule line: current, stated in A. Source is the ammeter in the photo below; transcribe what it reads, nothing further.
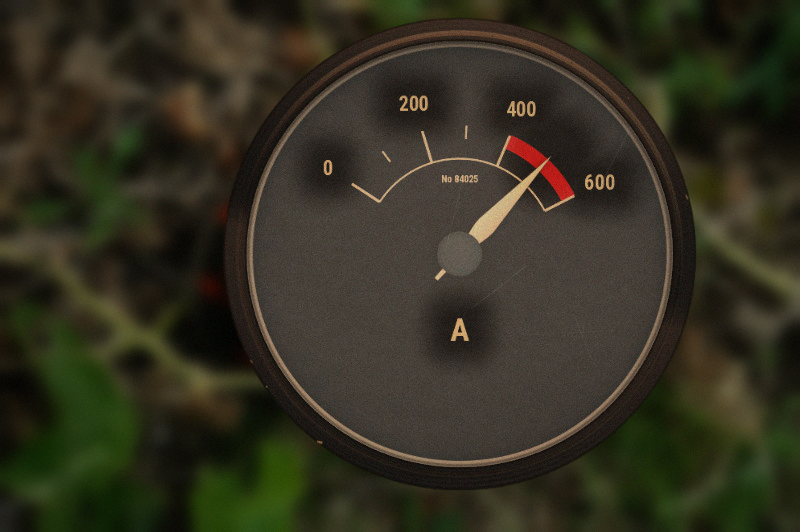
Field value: 500 A
